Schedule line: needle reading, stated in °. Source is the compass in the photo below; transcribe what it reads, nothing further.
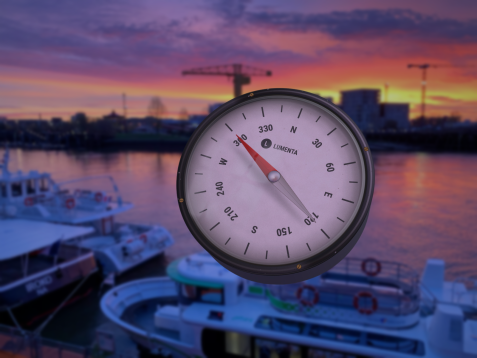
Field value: 300 °
